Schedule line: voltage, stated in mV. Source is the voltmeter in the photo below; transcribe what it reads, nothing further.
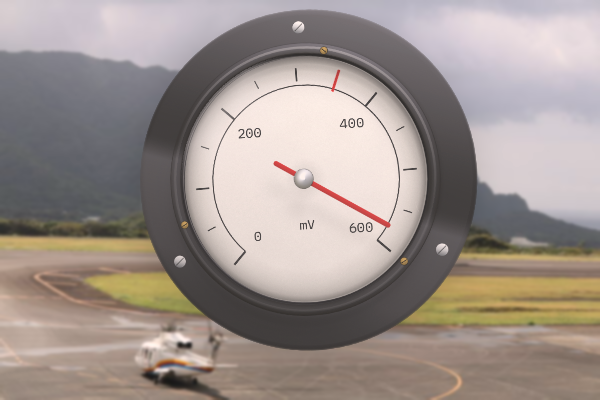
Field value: 575 mV
